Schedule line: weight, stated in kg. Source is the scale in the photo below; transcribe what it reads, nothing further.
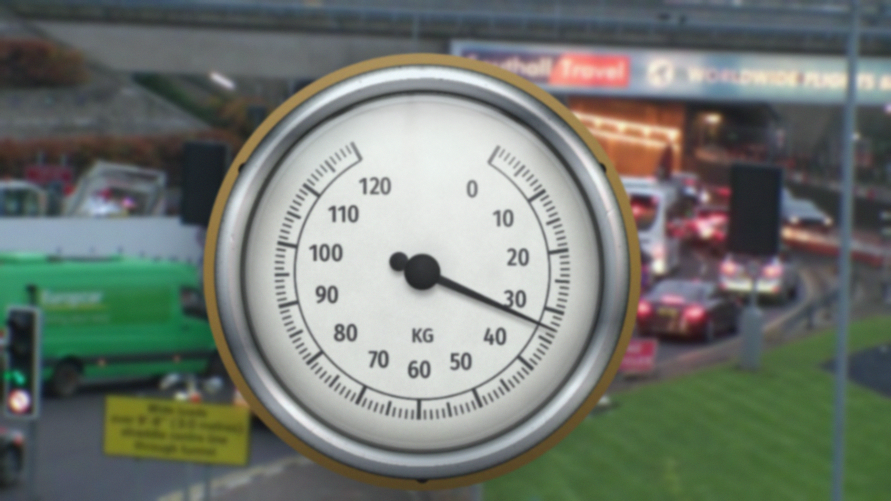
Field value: 33 kg
